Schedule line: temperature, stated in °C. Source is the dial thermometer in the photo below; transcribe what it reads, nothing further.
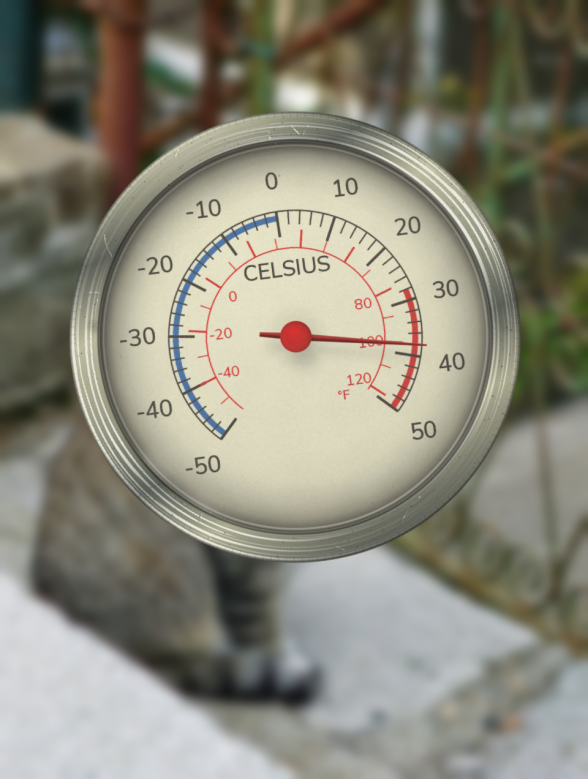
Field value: 38 °C
